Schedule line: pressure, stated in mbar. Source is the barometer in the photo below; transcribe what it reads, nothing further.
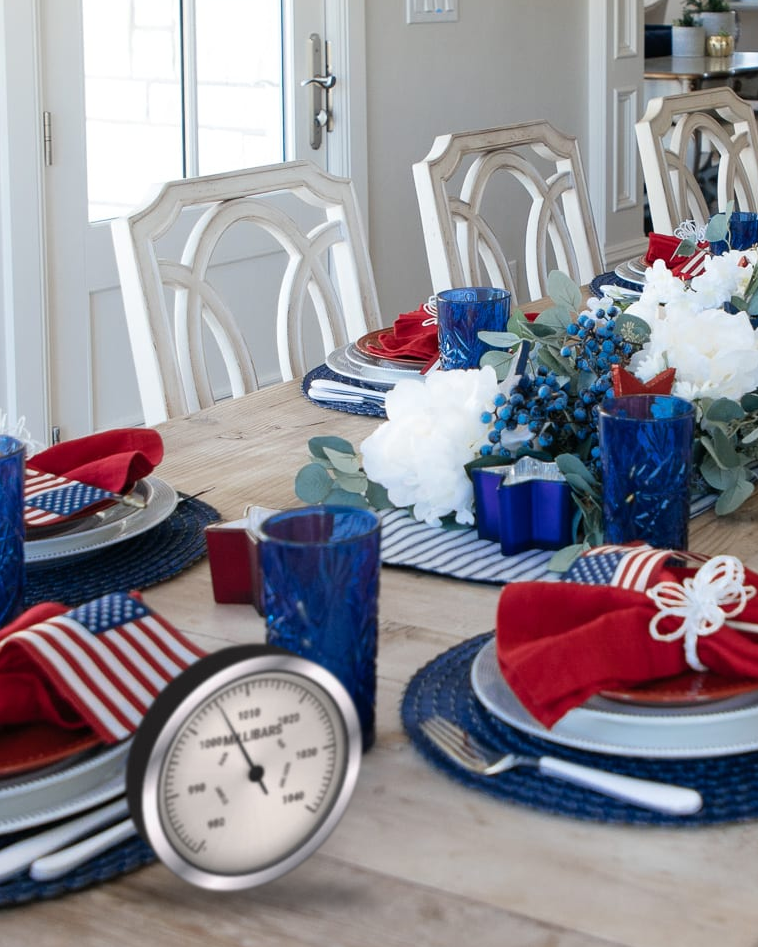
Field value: 1005 mbar
